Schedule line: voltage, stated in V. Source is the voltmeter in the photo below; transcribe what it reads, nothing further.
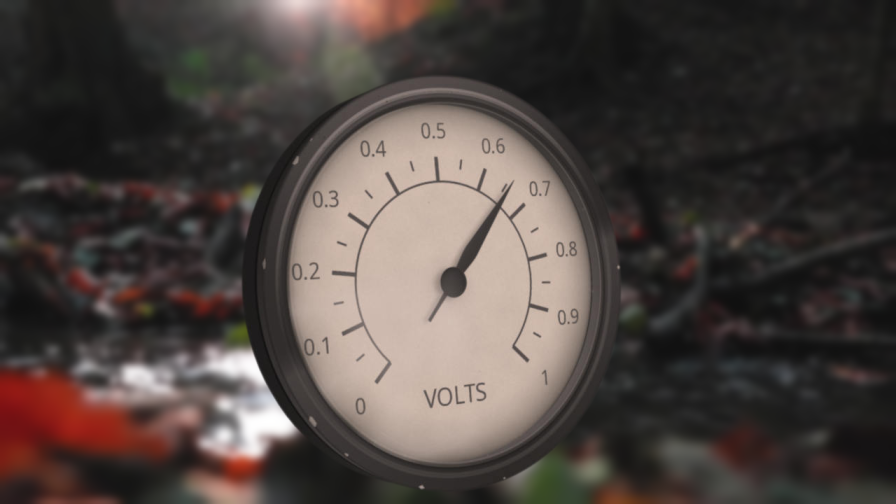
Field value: 0.65 V
